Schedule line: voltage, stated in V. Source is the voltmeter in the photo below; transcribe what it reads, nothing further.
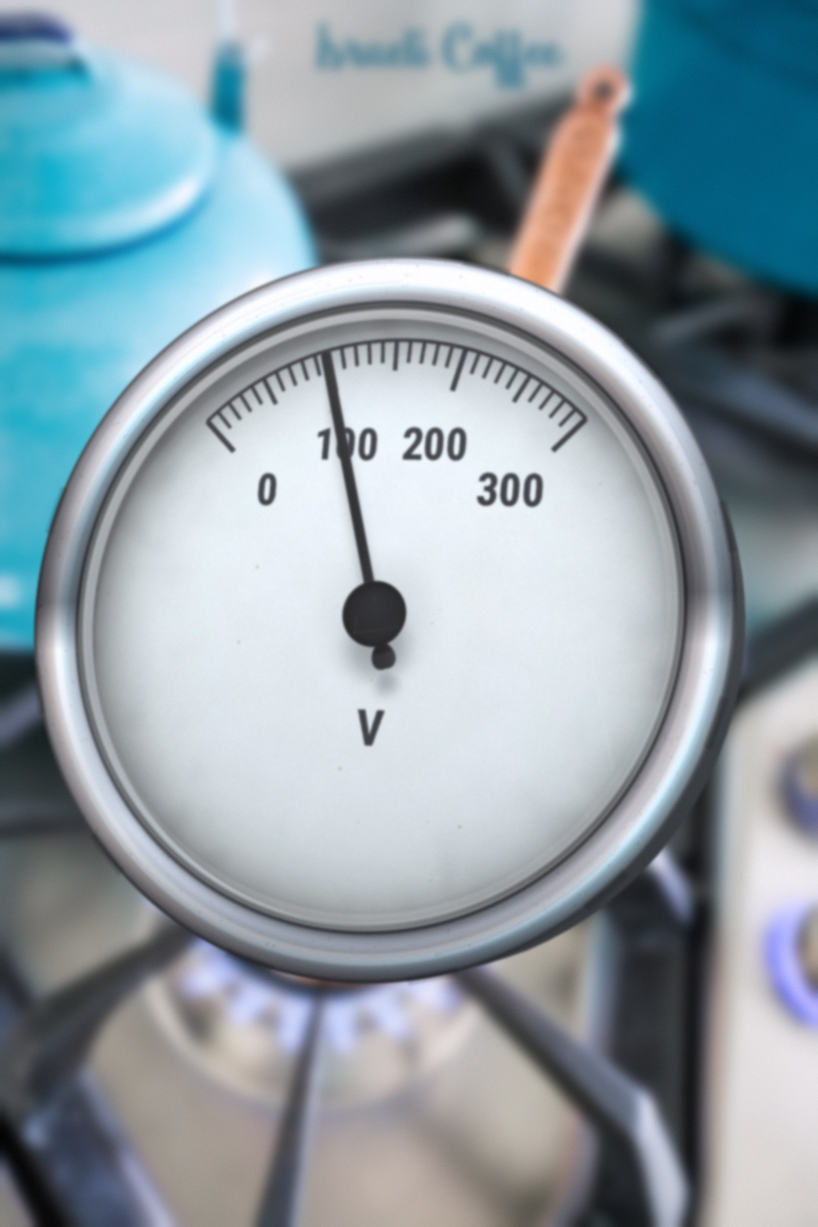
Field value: 100 V
